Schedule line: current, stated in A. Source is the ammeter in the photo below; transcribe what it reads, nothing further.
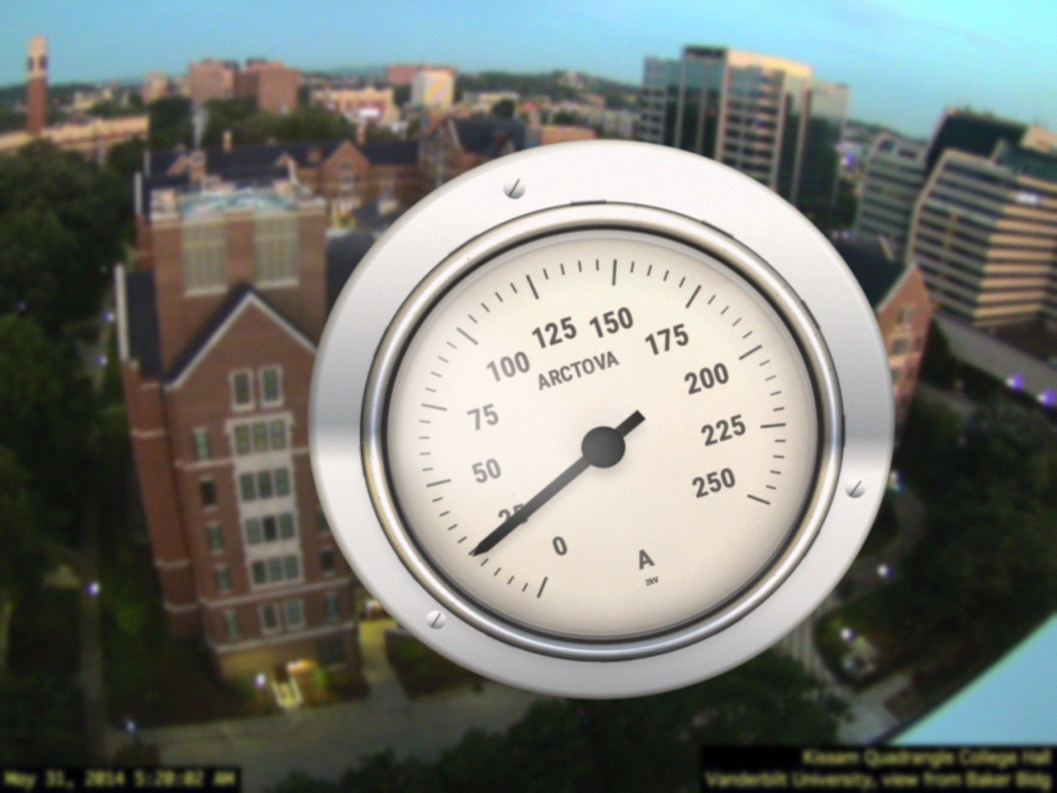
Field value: 25 A
